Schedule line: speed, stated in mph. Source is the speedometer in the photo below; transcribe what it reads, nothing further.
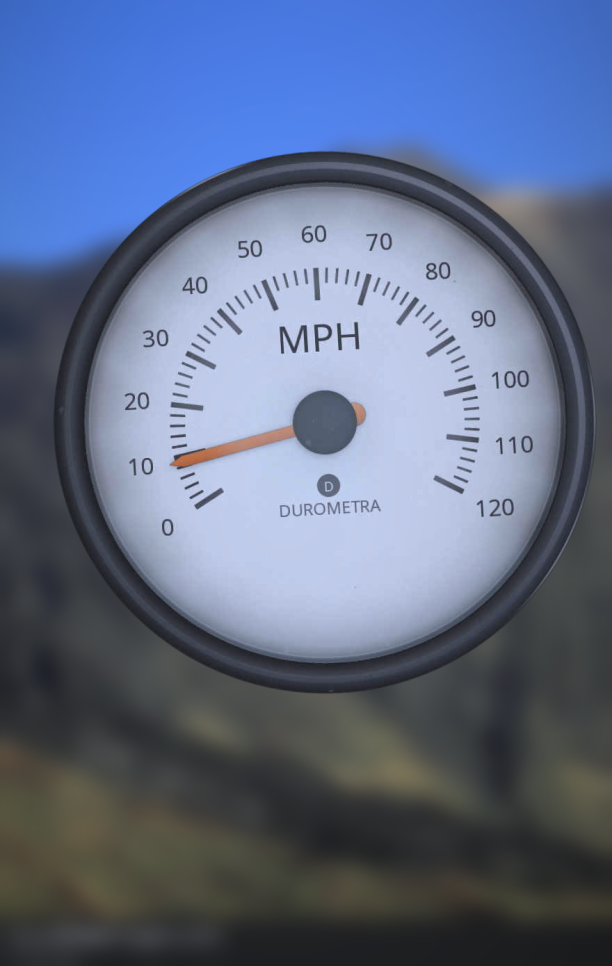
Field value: 9 mph
